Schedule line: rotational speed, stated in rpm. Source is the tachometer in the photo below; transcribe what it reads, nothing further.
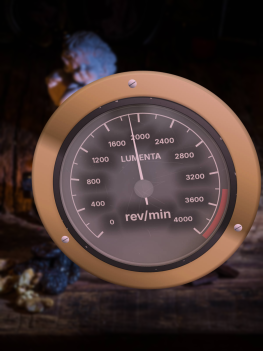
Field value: 1900 rpm
